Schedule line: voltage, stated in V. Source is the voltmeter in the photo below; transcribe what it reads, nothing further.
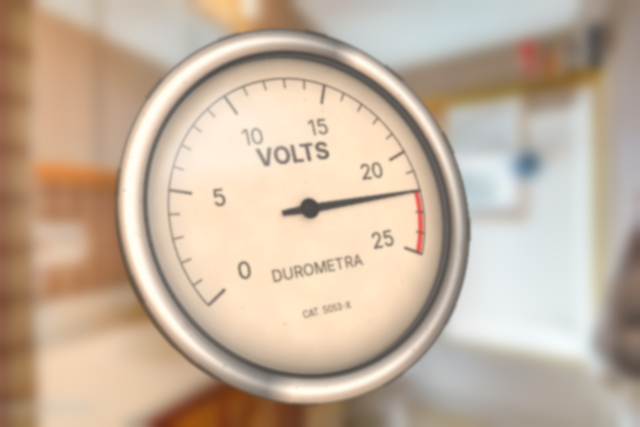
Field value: 22 V
